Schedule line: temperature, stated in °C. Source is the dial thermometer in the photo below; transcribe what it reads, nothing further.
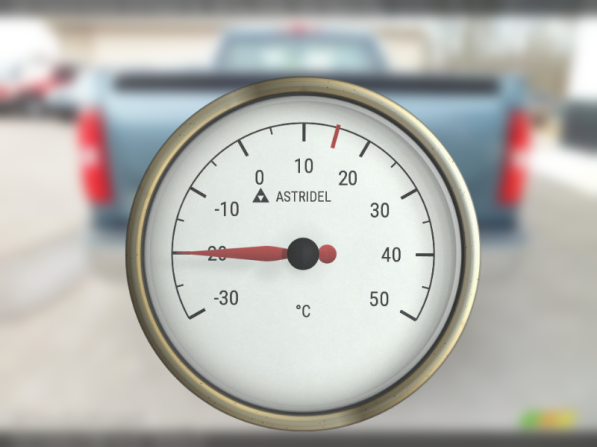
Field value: -20 °C
